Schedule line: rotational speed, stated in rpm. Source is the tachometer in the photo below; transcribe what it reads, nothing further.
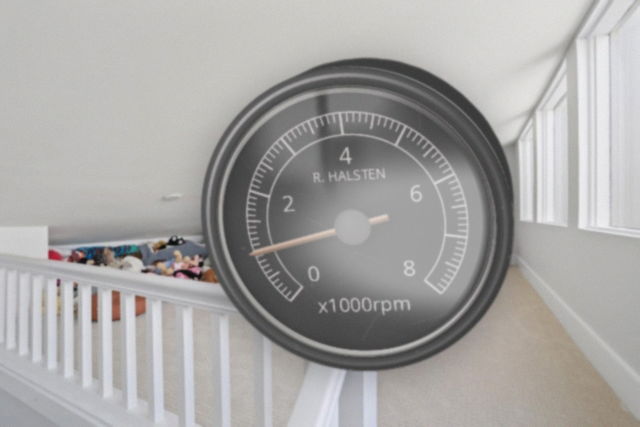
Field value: 1000 rpm
